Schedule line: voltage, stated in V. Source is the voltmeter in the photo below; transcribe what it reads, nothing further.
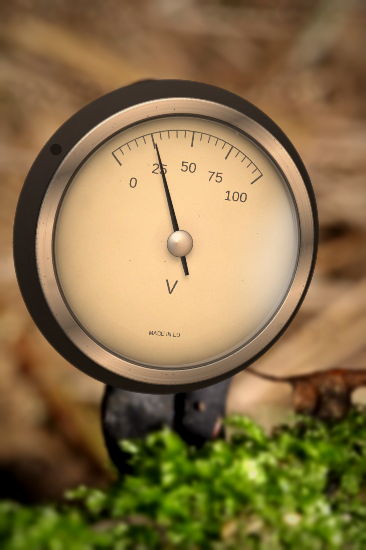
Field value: 25 V
